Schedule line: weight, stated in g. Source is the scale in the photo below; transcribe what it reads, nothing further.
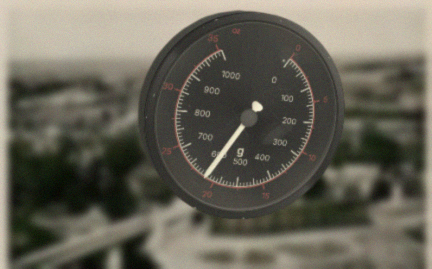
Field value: 600 g
